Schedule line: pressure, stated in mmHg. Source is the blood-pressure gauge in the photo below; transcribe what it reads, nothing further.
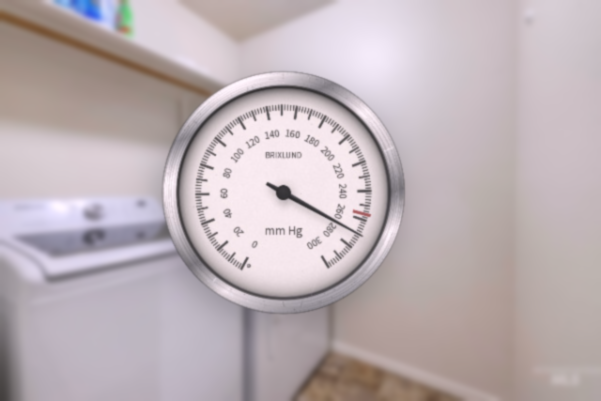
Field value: 270 mmHg
